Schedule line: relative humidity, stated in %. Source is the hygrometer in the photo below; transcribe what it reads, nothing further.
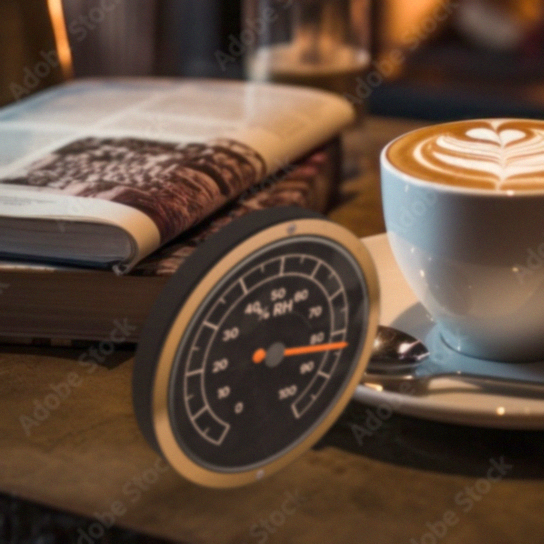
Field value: 82.5 %
